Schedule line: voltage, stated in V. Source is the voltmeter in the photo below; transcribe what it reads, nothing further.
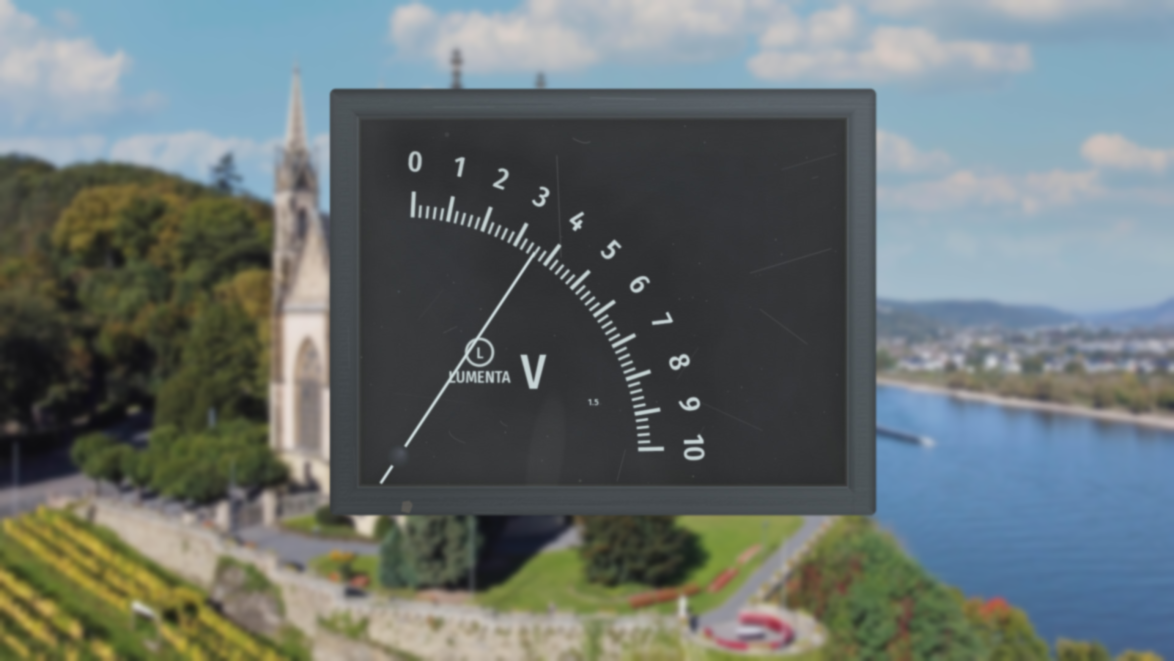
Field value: 3.6 V
